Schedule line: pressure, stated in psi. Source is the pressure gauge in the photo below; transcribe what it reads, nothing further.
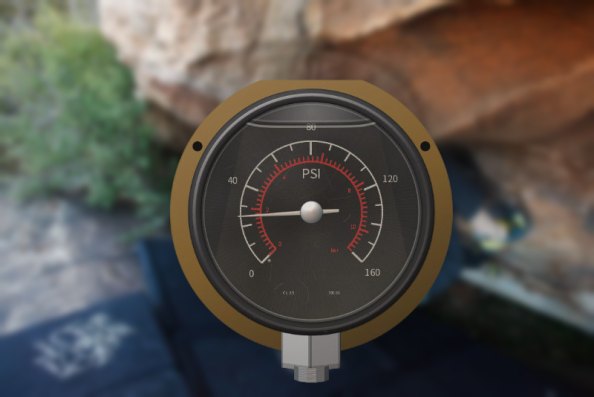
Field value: 25 psi
